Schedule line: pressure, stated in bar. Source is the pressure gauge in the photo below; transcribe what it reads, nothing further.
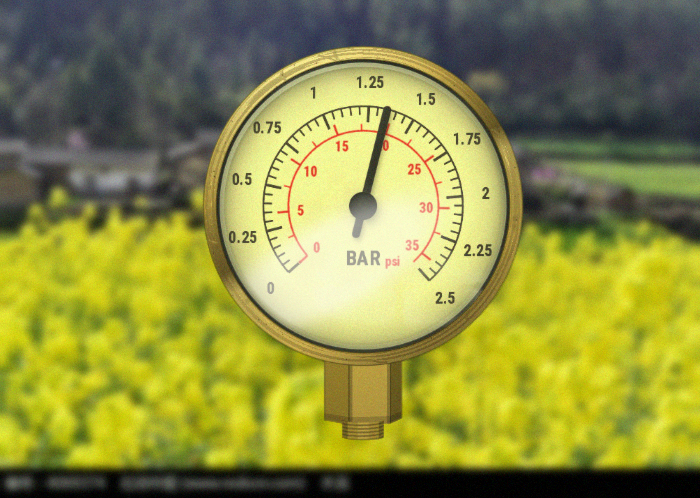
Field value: 1.35 bar
